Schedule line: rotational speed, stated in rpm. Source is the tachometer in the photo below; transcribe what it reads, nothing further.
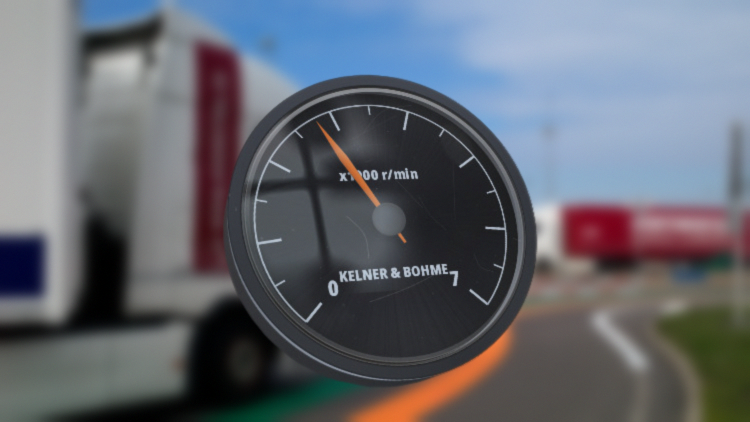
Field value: 2750 rpm
